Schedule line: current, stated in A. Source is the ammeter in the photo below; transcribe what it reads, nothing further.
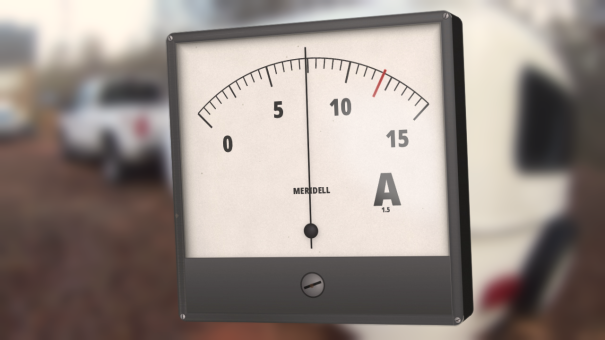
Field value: 7.5 A
